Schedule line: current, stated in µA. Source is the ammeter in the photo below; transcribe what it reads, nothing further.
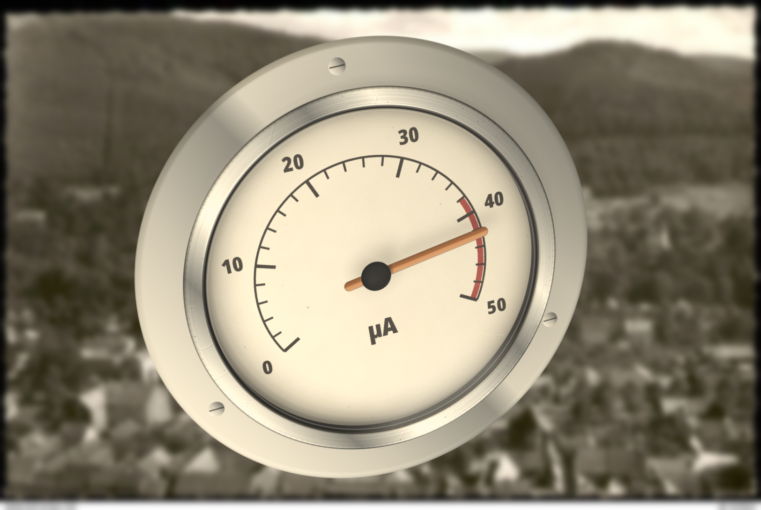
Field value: 42 µA
